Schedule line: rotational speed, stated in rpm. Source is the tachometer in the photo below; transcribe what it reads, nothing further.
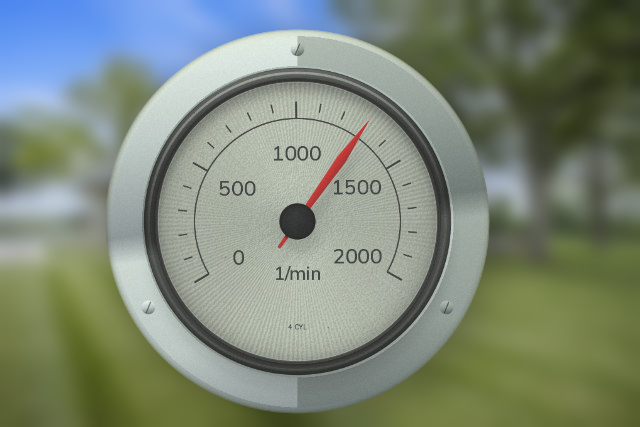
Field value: 1300 rpm
